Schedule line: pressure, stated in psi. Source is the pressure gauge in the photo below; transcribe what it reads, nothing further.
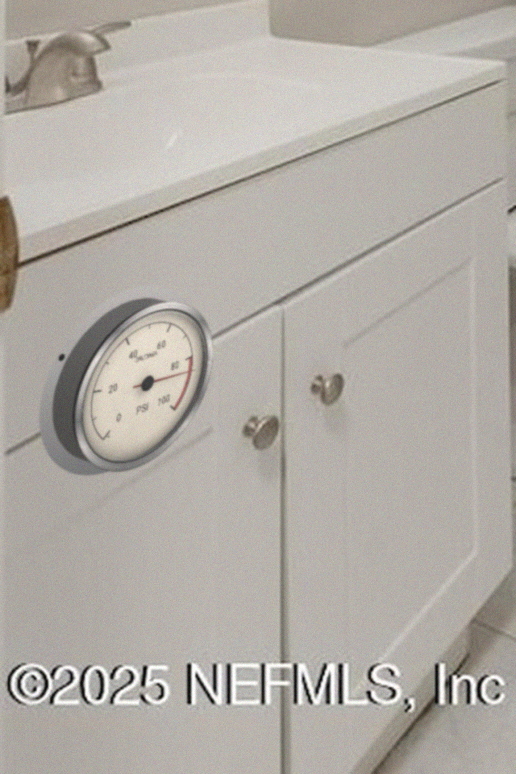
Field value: 85 psi
